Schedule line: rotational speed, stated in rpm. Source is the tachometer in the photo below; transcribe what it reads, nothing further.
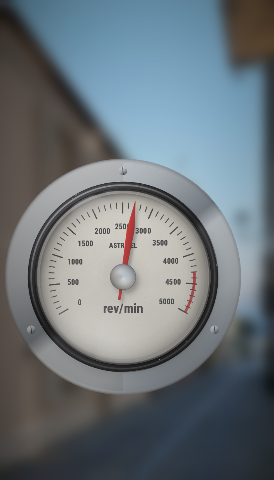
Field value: 2700 rpm
